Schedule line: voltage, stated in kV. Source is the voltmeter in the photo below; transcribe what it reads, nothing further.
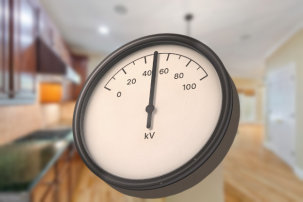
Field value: 50 kV
